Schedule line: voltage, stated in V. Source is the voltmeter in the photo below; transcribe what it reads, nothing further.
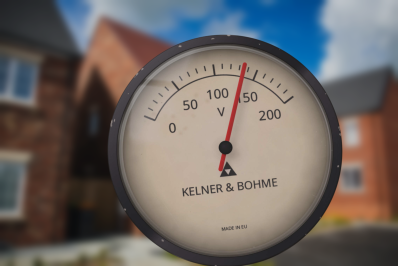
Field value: 135 V
